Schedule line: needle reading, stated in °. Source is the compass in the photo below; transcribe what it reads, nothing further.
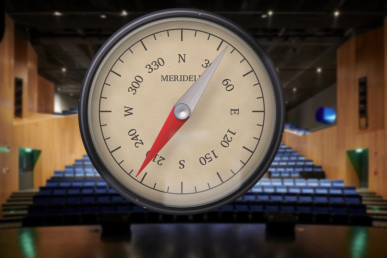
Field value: 215 °
